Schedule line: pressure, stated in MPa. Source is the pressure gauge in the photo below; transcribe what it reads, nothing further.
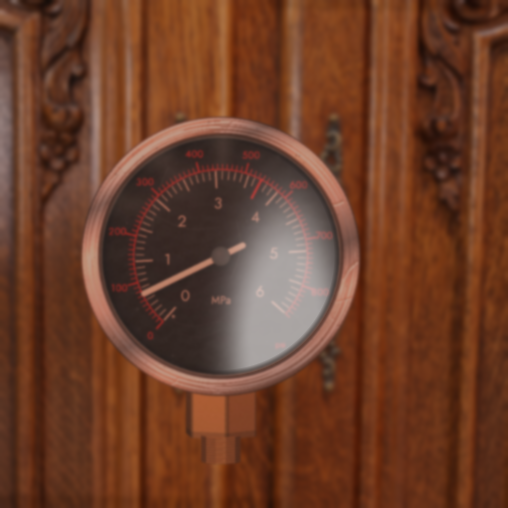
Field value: 0.5 MPa
